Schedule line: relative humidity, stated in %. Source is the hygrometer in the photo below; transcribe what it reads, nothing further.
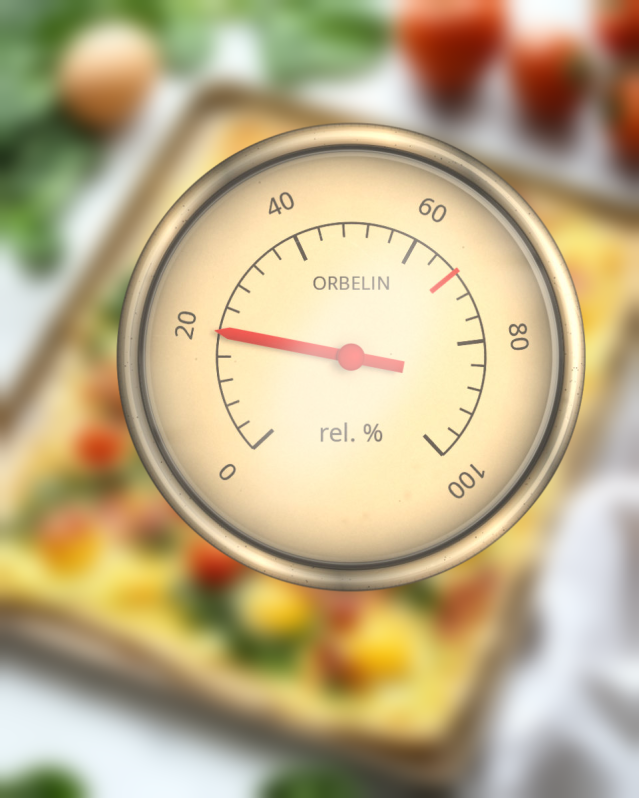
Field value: 20 %
